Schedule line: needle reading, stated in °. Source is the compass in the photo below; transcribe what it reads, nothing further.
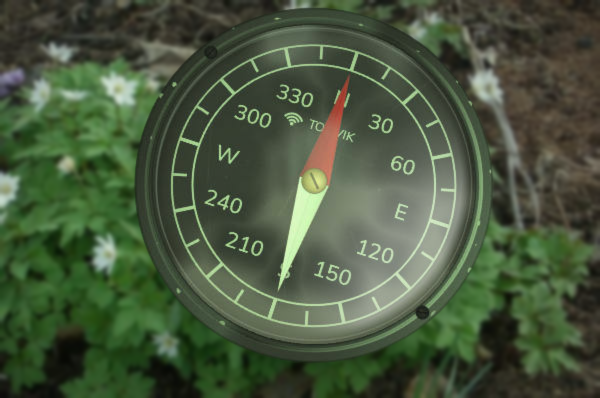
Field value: 0 °
